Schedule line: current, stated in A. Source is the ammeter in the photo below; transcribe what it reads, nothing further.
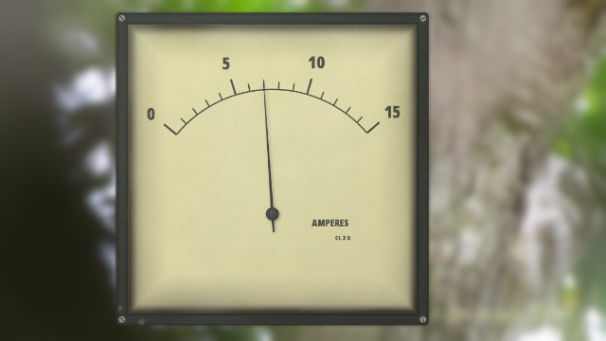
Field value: 7 A
